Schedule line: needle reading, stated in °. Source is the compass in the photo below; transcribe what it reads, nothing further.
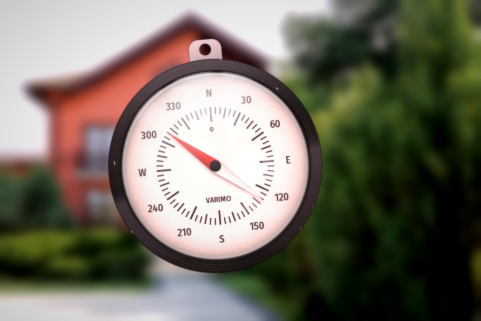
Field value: 310 °
